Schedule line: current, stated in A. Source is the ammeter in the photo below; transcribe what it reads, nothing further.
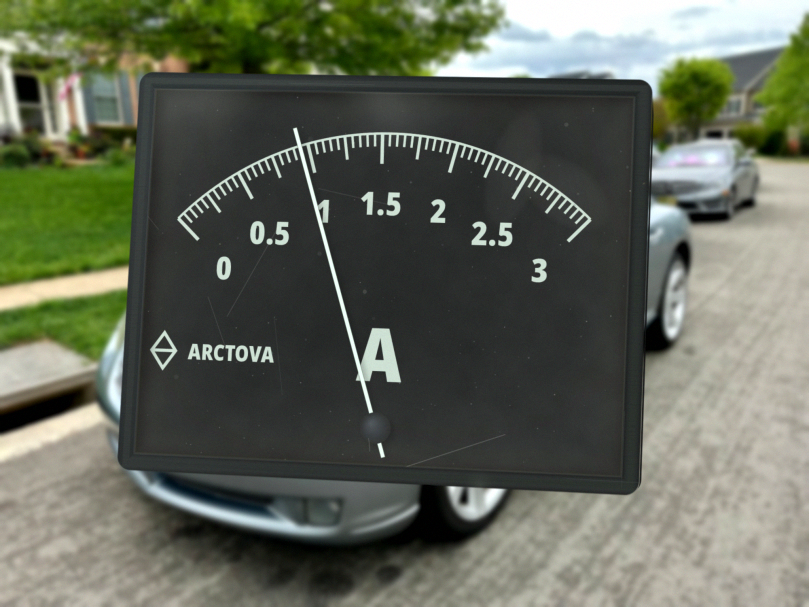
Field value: 0.95 A
